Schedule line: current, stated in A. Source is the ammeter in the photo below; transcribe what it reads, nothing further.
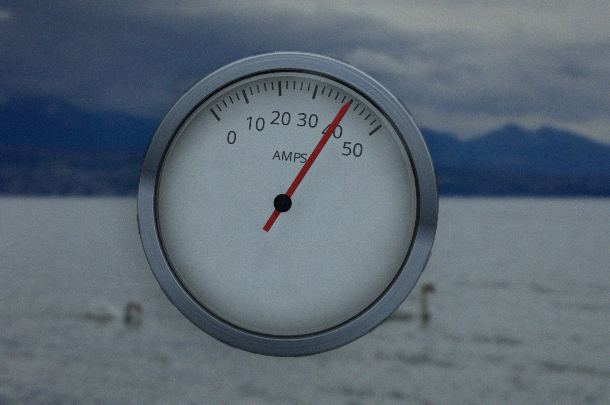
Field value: 40 A
